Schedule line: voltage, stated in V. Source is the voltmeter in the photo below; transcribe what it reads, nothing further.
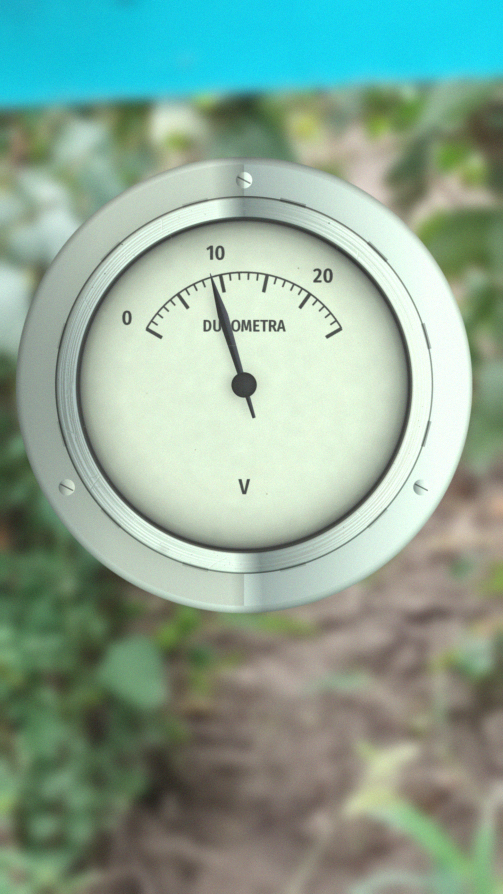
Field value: 9 V
